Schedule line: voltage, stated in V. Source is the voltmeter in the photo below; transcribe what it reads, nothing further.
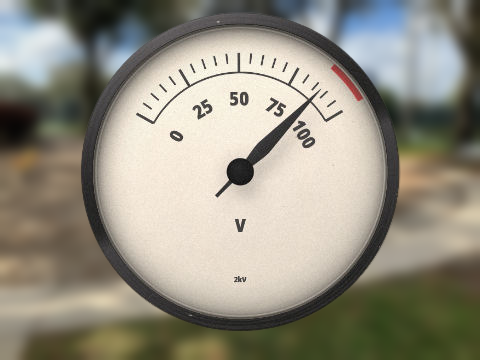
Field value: 87.5 V
